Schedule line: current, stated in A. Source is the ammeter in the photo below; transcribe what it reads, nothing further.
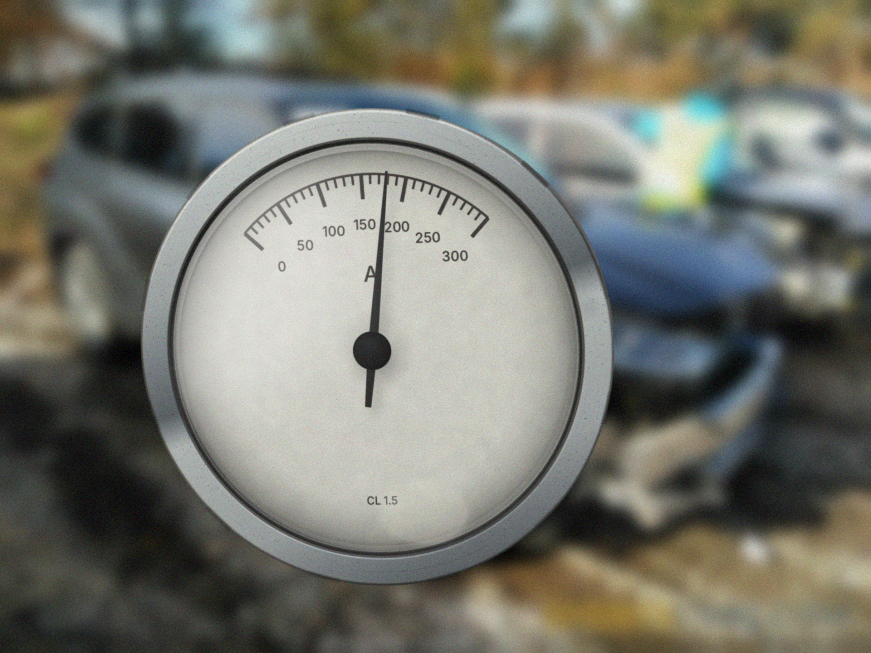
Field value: 180 A
